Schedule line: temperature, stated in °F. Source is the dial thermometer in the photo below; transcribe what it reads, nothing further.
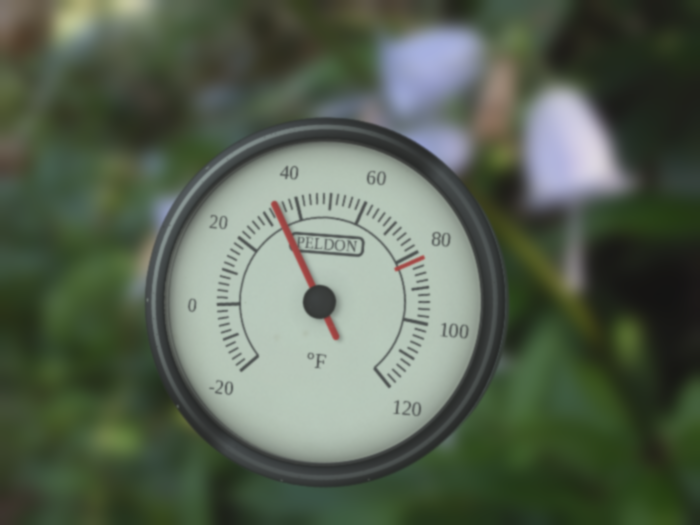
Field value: 34 °F
